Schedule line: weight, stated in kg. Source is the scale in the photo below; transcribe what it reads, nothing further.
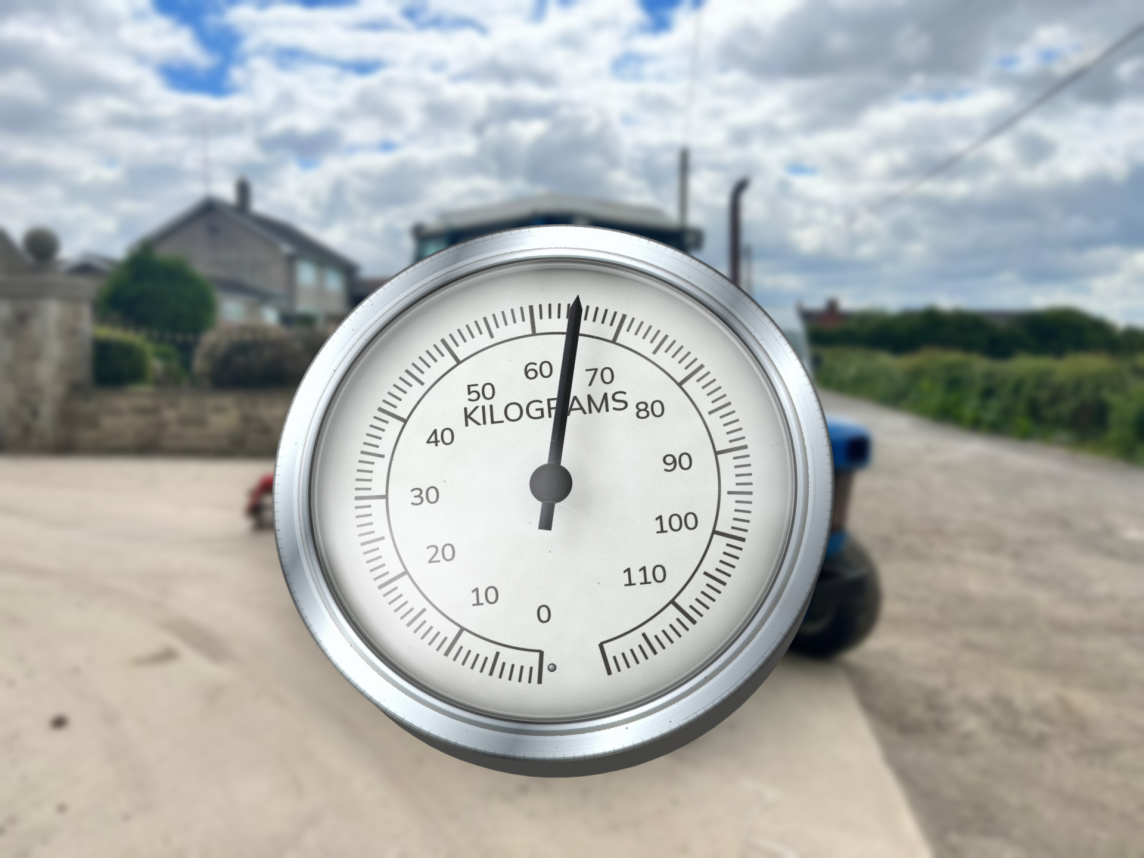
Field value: 65 kg
